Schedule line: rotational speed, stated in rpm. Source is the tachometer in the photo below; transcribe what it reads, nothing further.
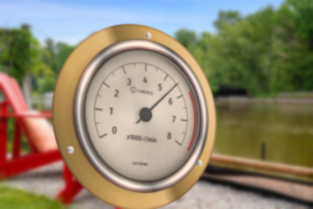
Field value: 5500 rpm
